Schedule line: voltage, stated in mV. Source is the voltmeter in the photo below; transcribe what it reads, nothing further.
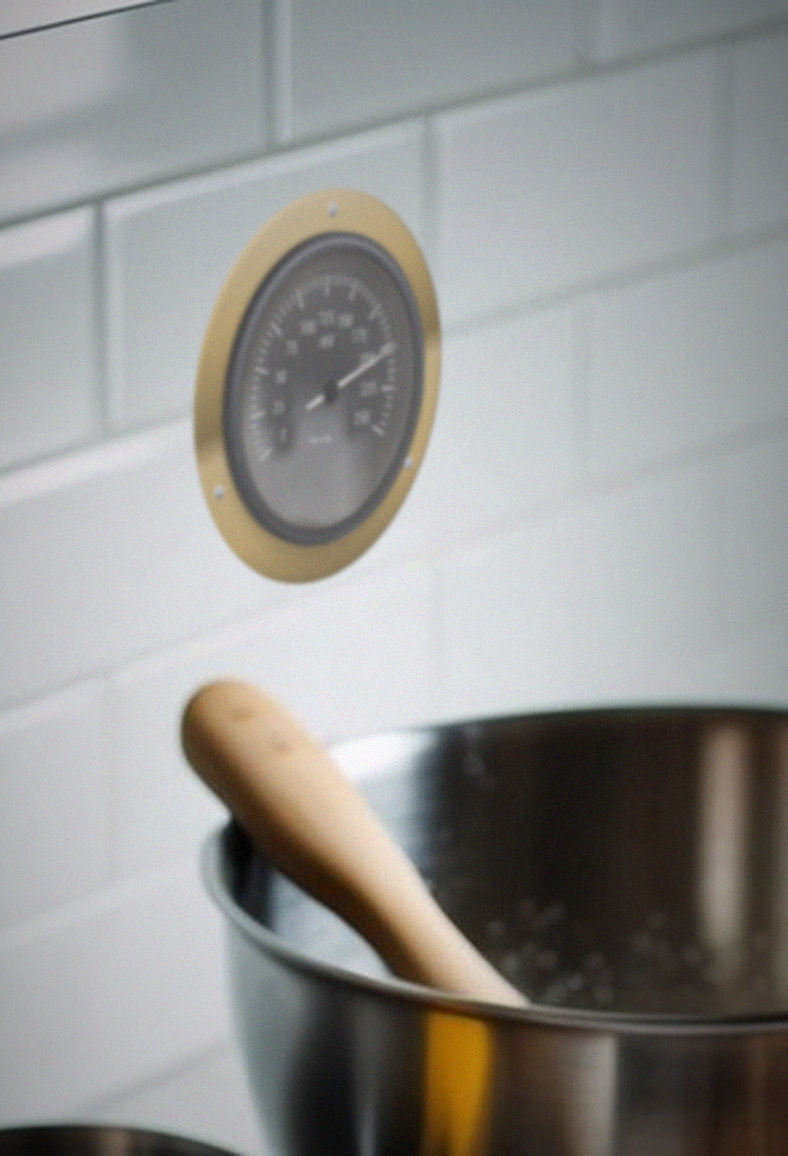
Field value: 200 mV
